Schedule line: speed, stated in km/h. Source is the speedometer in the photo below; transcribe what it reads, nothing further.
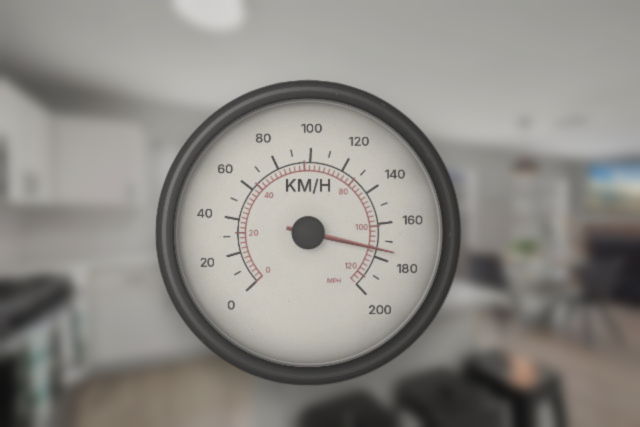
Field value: 175 km/h
